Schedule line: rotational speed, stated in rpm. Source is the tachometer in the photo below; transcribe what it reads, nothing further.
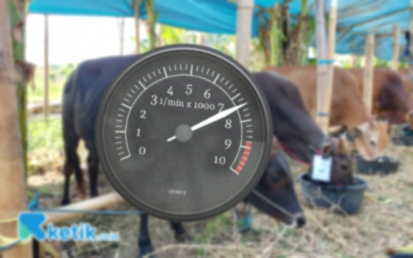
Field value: 7400 rpm
